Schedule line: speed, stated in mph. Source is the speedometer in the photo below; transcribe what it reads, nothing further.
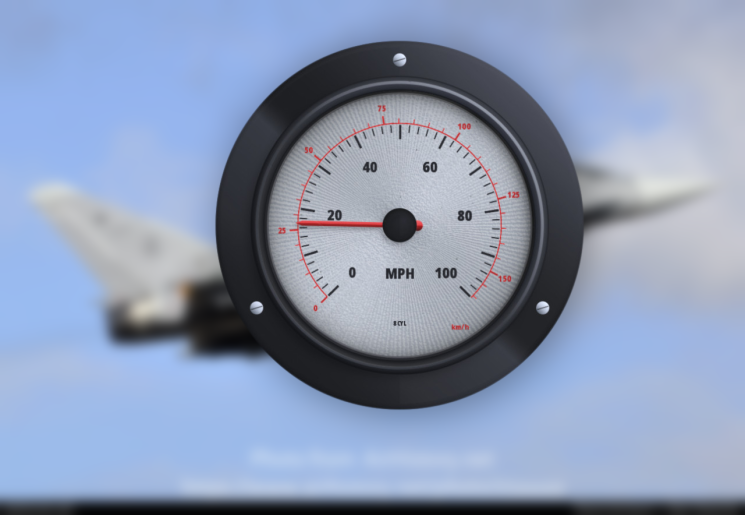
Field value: 17 mph
